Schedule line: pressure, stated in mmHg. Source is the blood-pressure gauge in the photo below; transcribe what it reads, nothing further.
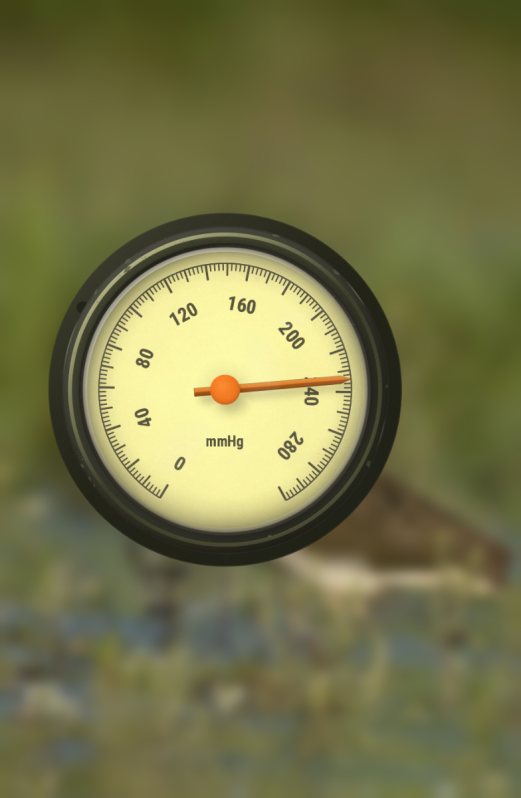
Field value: 234 mmHg
